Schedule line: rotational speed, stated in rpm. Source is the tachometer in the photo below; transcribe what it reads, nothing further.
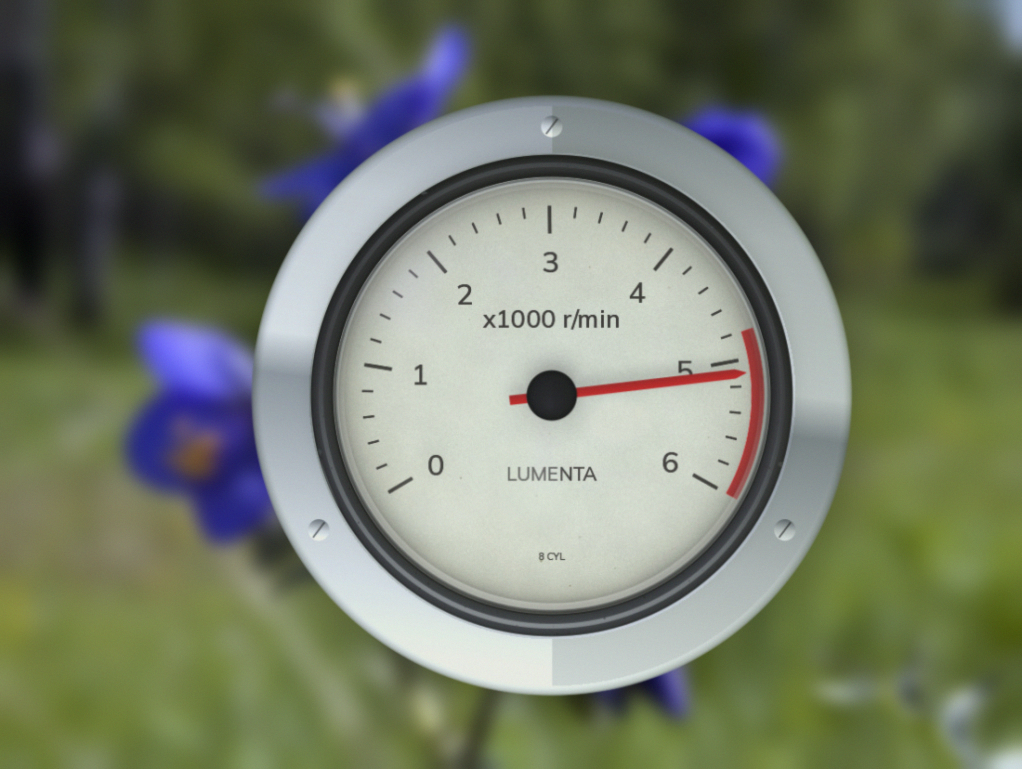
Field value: 5100 rpm
